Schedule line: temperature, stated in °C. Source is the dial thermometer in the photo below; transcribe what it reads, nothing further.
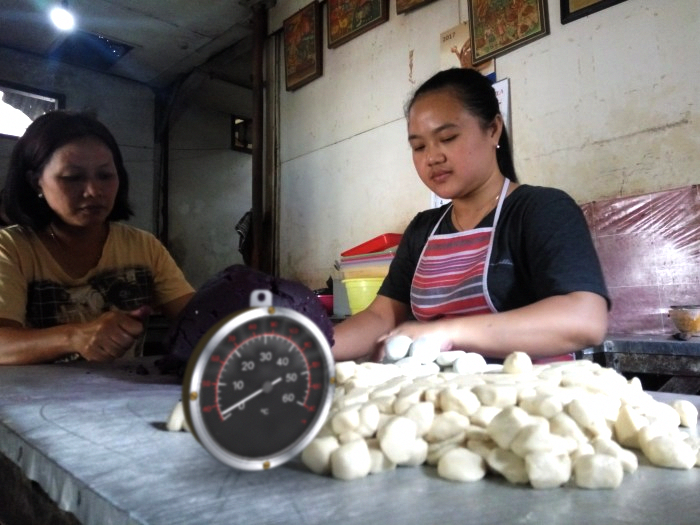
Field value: 2 °C
